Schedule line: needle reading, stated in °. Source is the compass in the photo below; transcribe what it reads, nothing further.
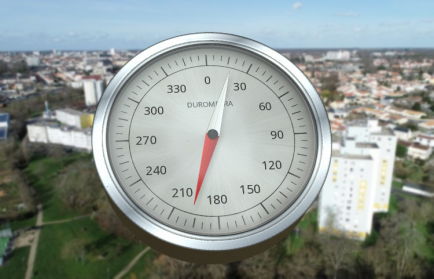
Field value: 197.5 °
